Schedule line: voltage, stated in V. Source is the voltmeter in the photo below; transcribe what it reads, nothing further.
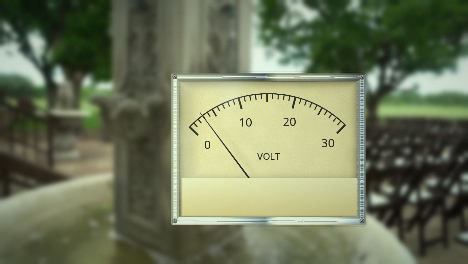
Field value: 3 V
